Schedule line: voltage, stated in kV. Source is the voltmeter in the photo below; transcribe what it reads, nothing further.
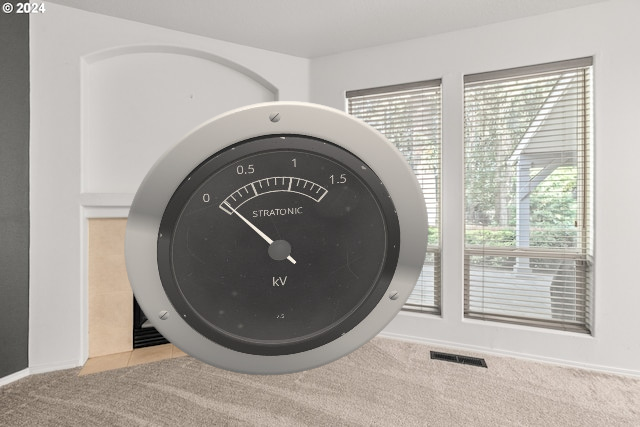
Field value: 0.1 kV
